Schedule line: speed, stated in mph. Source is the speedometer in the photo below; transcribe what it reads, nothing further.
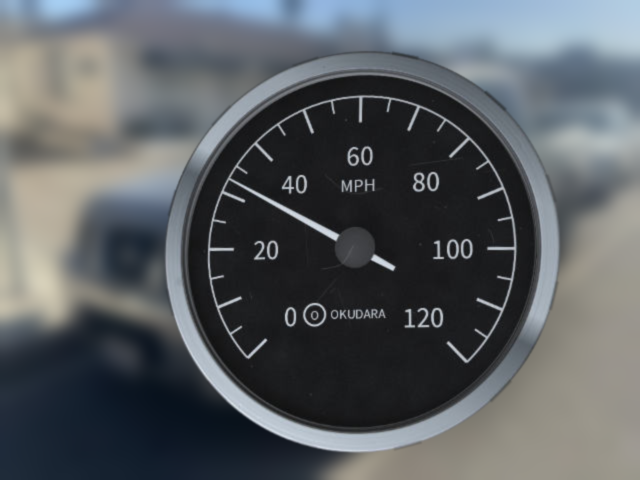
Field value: 32.5 mph
